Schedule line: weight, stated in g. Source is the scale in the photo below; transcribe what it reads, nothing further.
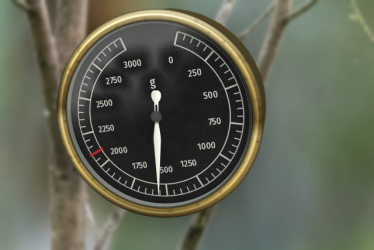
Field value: 1550 g
